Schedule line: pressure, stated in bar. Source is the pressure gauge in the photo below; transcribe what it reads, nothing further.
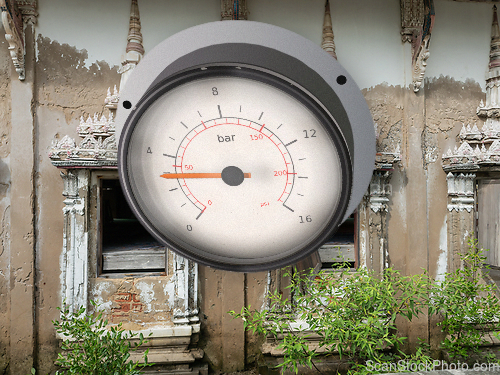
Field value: 3 bar
